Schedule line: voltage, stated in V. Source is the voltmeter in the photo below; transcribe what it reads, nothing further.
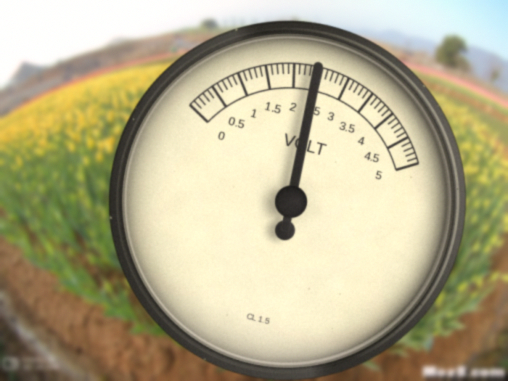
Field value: 2.4 V
